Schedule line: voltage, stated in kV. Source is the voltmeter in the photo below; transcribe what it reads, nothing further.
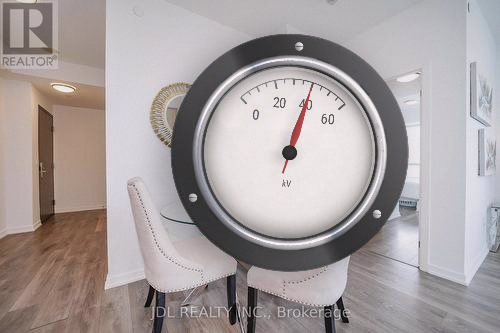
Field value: 40 kV
